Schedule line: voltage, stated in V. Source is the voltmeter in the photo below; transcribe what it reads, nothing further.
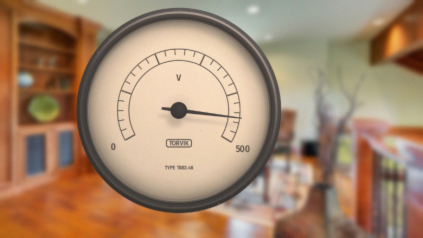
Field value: 450 V
